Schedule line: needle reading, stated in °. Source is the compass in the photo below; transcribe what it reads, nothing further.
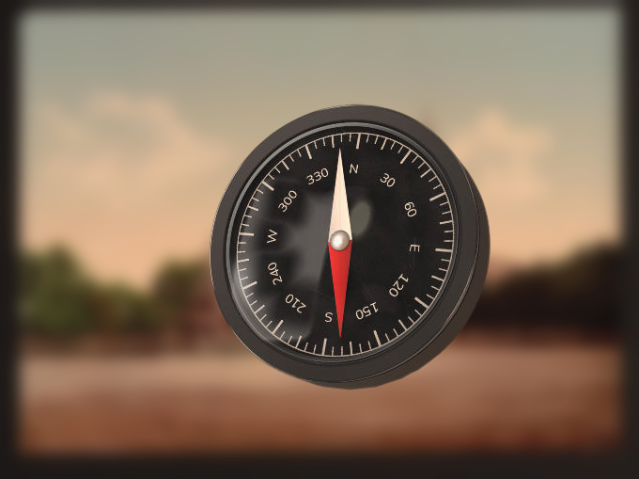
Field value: 170 °
